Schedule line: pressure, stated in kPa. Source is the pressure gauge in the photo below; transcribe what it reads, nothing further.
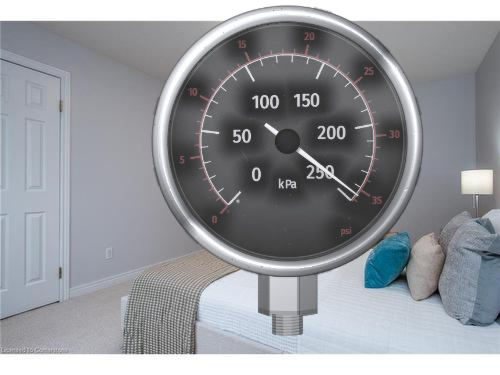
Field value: 245 kPa
